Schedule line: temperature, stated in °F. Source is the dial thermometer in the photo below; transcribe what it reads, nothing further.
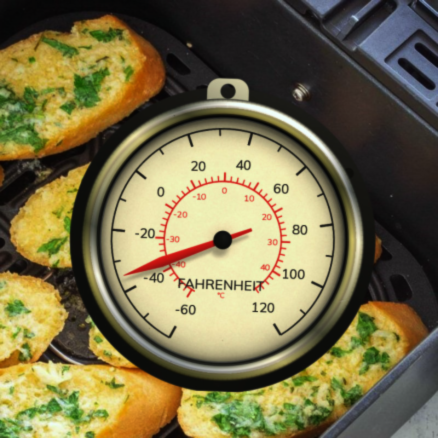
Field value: -35 °F
